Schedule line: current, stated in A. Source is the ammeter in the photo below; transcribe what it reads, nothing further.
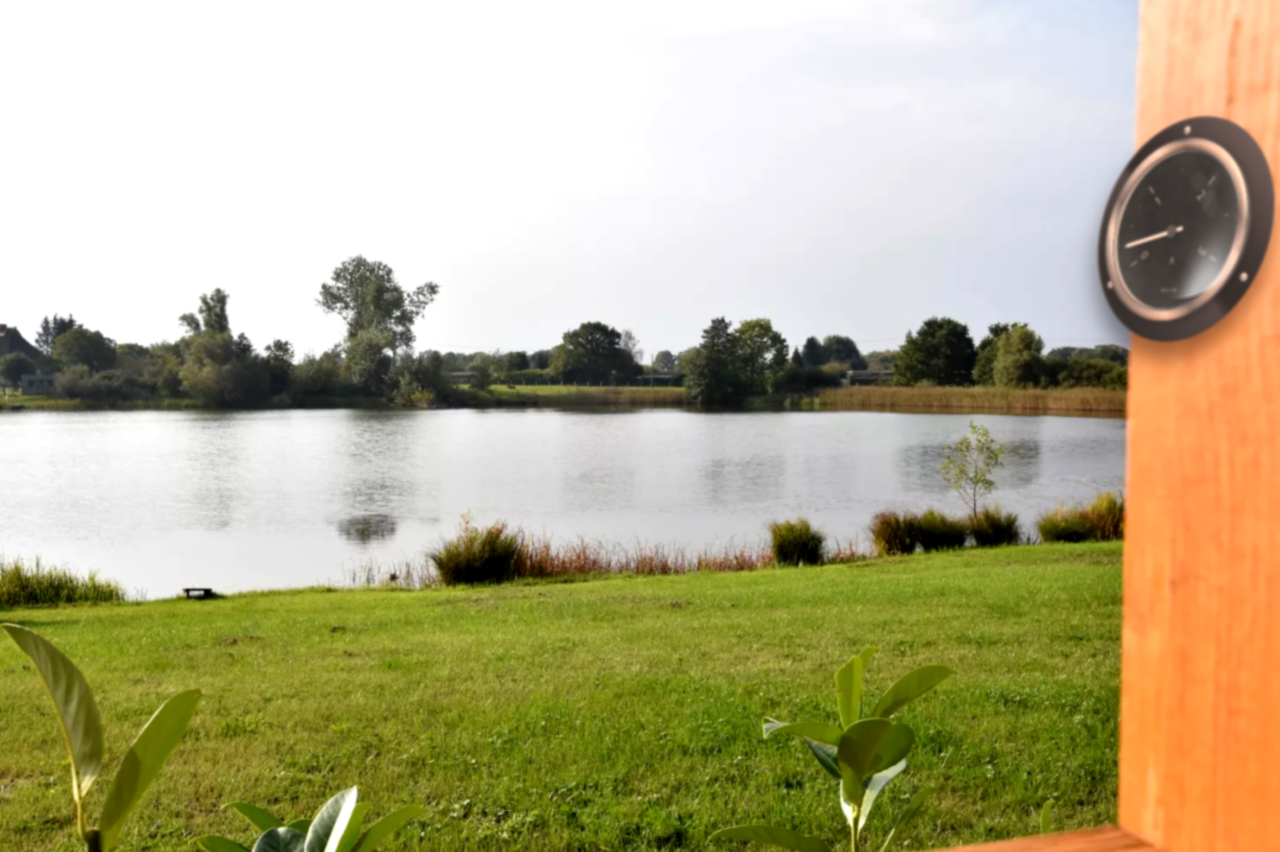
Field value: 0.25 A
